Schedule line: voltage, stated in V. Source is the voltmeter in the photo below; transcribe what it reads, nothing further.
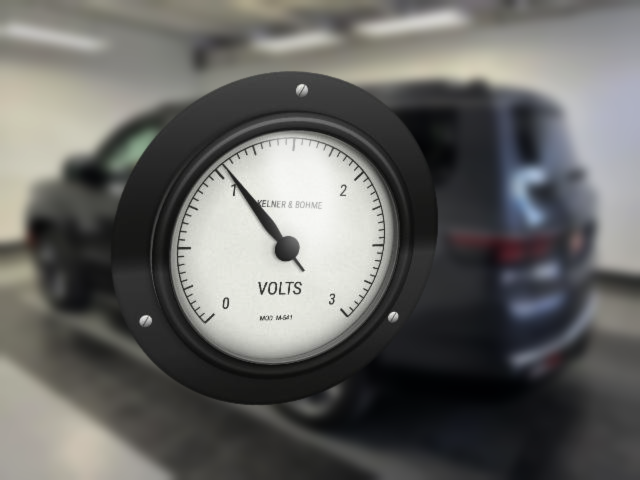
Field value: 1.05 V
